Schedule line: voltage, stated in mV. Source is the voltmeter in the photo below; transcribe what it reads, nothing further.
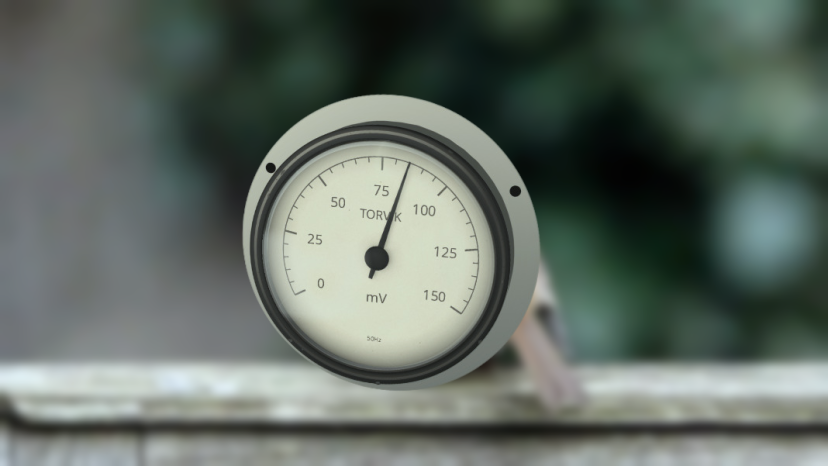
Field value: 85 mV
